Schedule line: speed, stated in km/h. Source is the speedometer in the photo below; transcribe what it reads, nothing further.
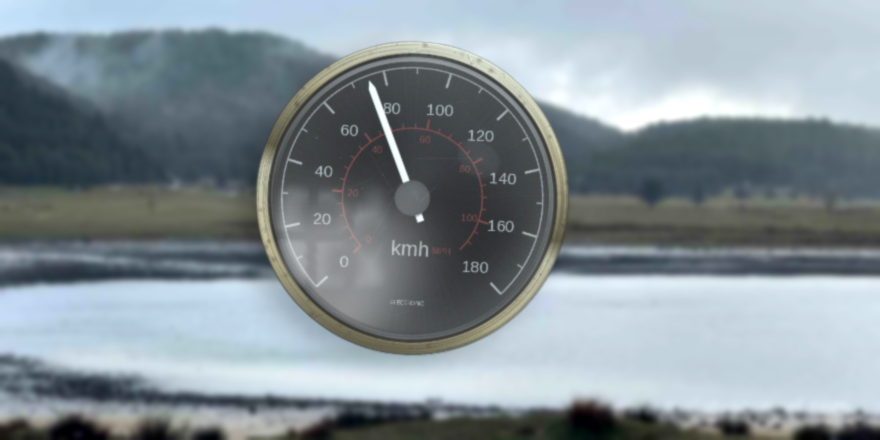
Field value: 75 km/h
